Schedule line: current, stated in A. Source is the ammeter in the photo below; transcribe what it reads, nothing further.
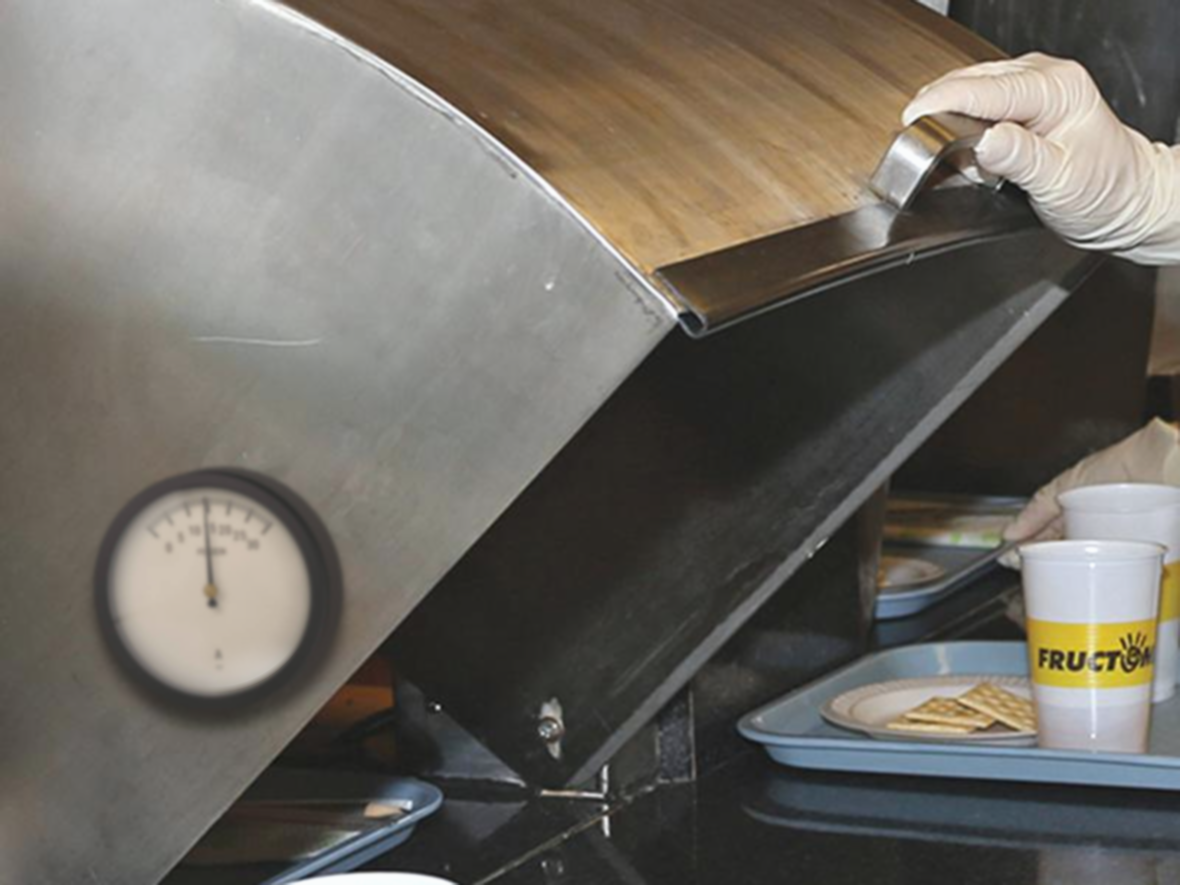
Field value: 15 A
